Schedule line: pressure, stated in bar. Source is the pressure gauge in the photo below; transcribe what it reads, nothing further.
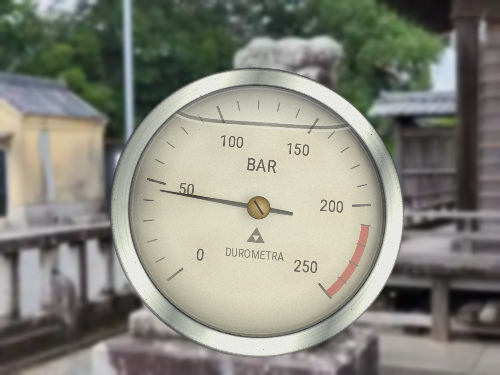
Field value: 45 bar
